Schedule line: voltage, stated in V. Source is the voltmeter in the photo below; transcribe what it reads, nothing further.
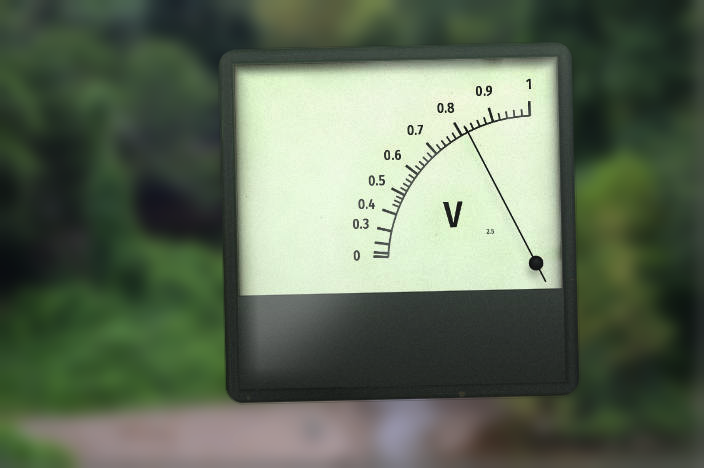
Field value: 0.82 V
